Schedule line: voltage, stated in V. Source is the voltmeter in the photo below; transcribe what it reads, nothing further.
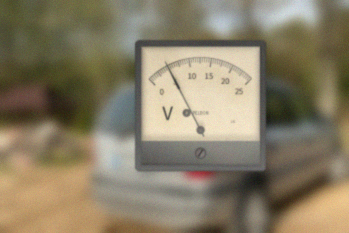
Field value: 5 V
